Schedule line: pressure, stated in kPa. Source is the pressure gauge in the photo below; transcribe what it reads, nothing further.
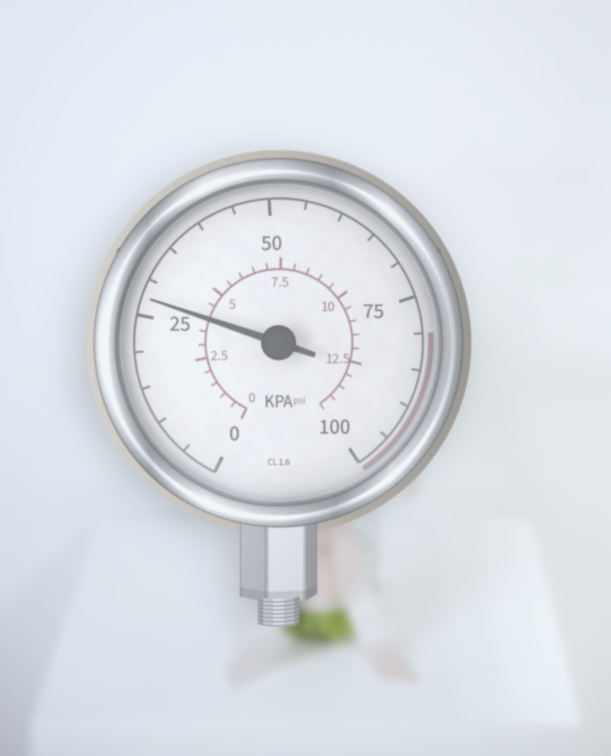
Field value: 27.5 kPa
